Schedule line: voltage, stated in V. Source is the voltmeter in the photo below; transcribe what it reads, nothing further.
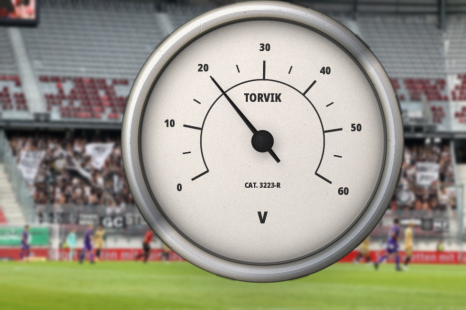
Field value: 20 V
